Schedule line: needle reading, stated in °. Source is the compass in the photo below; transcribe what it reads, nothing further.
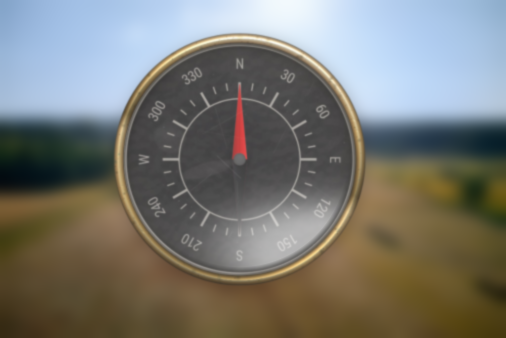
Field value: 0 °
